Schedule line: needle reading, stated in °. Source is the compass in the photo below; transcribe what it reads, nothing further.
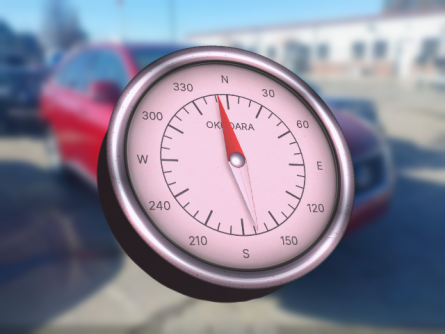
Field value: 350 °
